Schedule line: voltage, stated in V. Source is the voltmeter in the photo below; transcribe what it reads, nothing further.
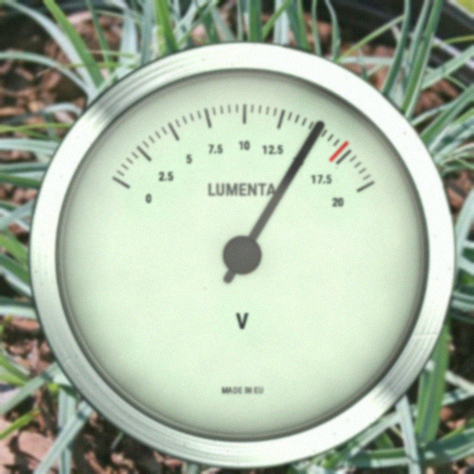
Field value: 15 V
